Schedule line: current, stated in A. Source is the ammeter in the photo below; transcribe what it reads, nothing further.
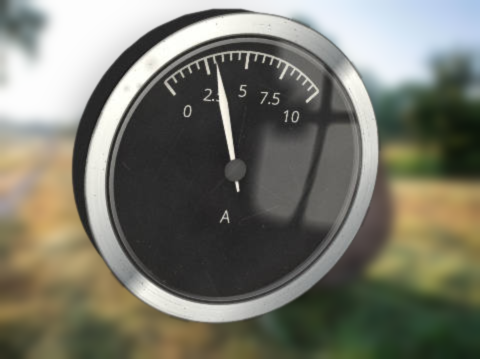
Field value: 3 A
